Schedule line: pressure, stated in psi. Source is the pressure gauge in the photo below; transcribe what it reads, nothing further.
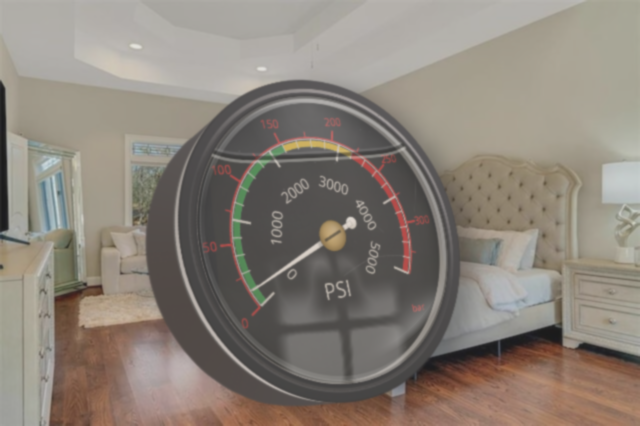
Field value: 200 psi
